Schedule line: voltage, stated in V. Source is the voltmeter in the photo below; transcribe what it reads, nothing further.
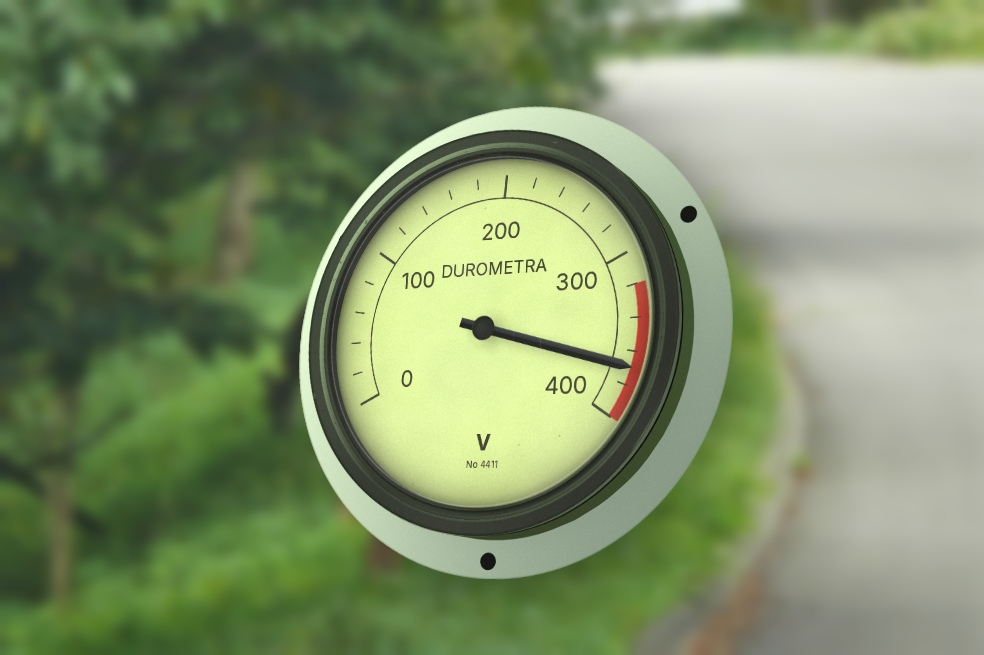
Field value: 370 V
